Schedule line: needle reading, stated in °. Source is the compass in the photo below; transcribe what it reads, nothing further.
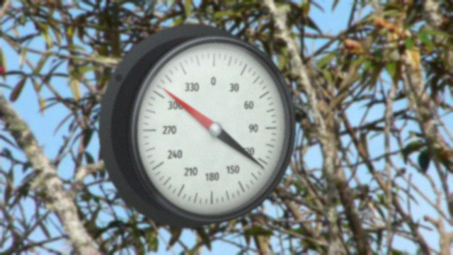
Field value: 305 °
